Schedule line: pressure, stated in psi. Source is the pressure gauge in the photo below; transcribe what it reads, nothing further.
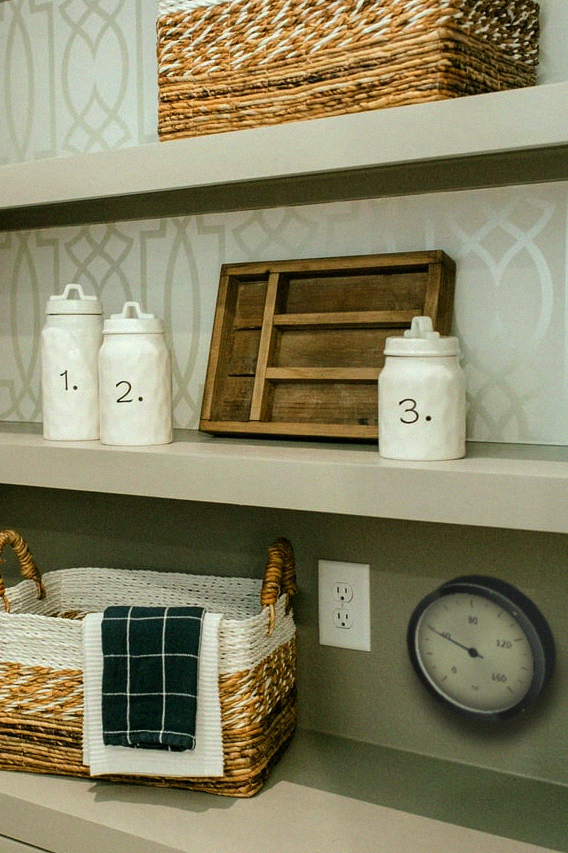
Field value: 40 psi
